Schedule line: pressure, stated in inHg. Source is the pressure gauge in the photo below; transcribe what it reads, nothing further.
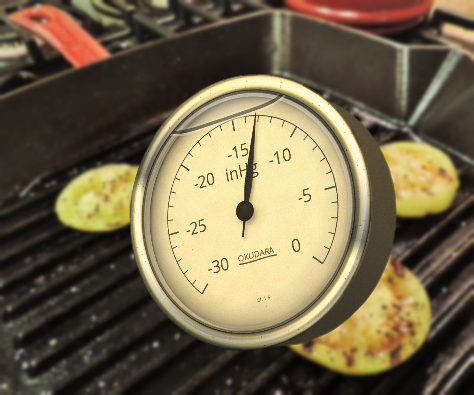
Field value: -13 inHg
